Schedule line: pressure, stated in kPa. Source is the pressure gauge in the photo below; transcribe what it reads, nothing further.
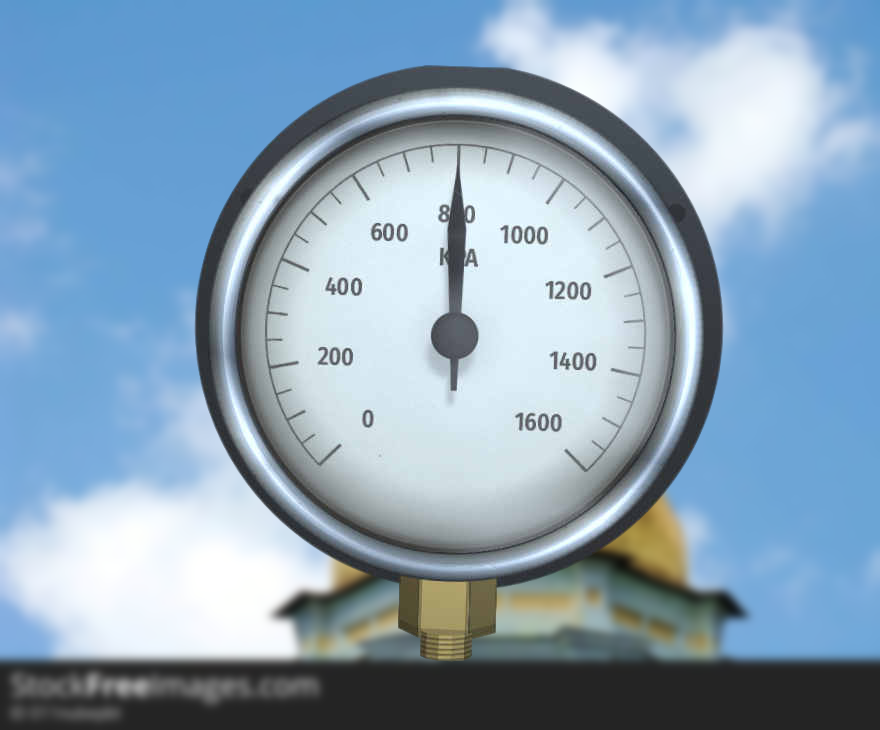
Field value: 800 kPa
